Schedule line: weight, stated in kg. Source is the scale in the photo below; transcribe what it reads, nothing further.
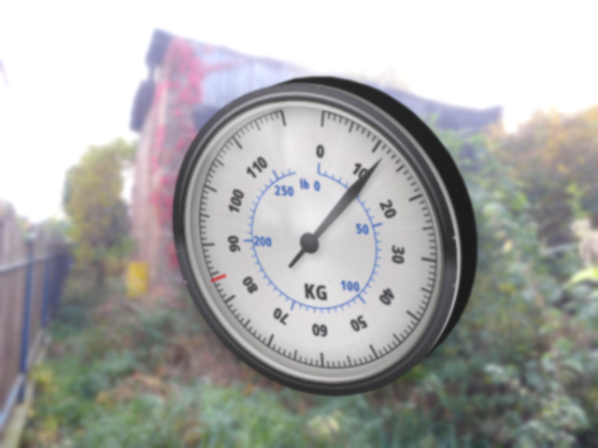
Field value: 12 kg
